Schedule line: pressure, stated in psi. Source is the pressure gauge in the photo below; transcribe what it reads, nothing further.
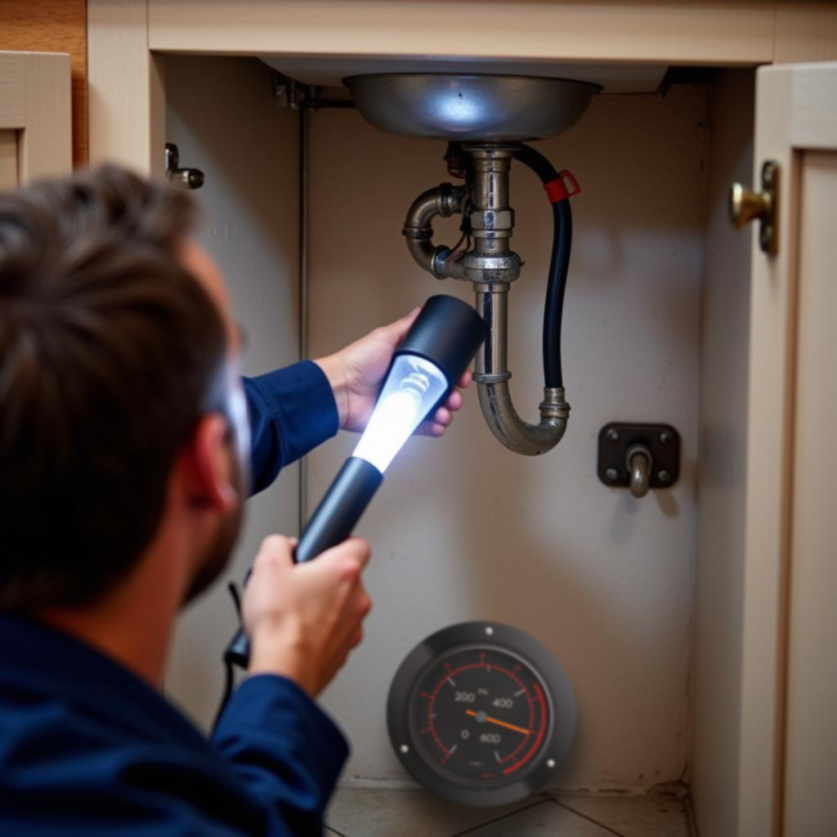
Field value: 500 psi
